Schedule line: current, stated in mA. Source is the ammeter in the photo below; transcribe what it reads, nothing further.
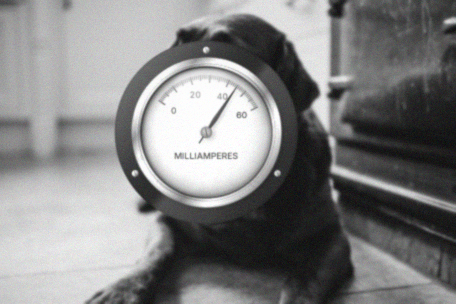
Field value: 45 mA
